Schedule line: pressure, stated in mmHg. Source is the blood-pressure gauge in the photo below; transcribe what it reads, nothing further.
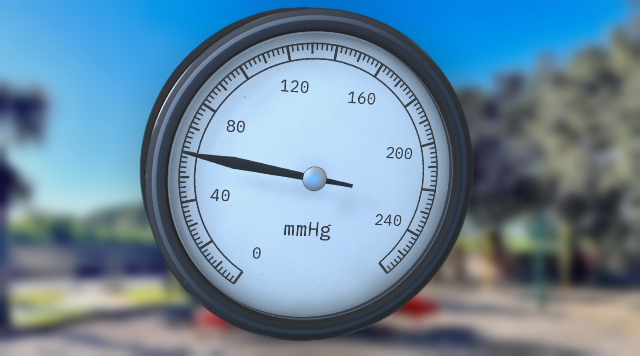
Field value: 60 mmHg
